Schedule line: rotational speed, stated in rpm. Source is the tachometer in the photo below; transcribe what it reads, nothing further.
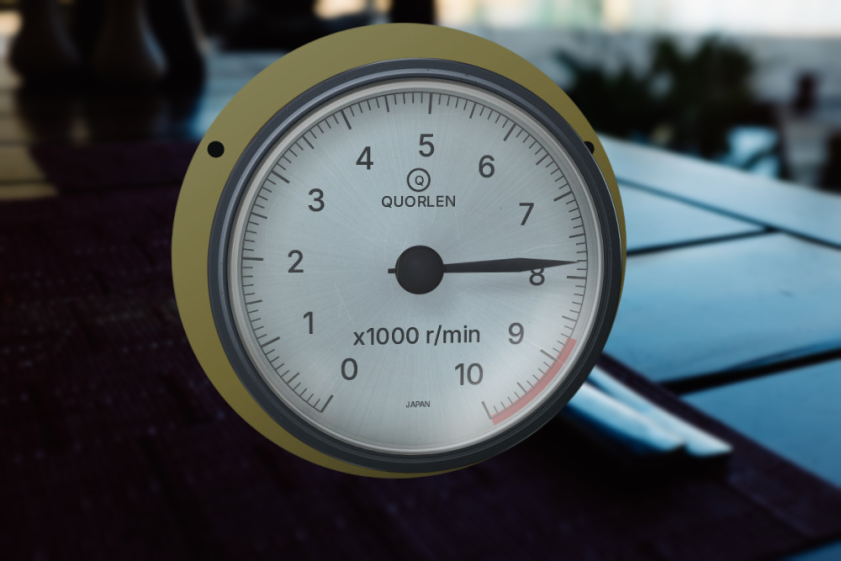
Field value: 7800 rpm
